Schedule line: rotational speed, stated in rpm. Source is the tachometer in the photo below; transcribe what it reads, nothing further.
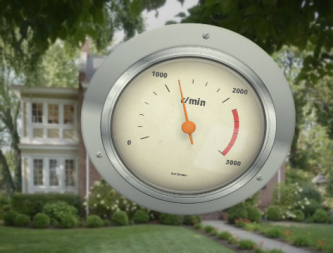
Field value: 1200 rpm
